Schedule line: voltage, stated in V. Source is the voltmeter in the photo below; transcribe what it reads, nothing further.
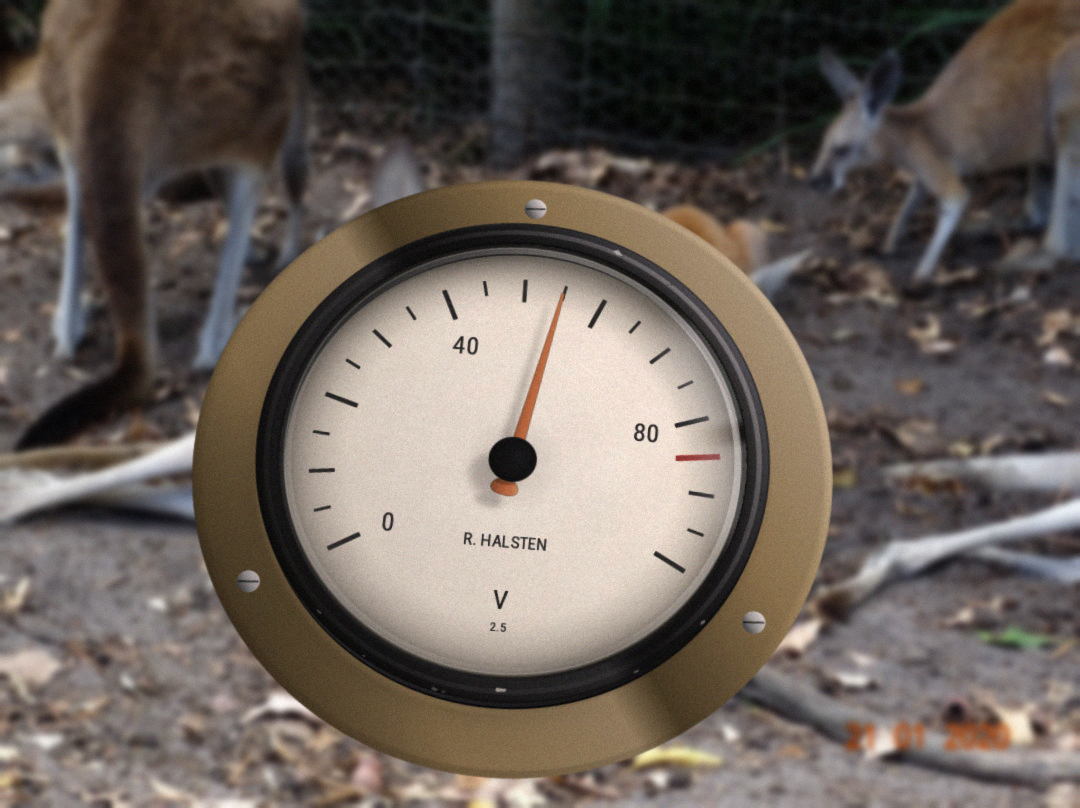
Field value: 55 V
